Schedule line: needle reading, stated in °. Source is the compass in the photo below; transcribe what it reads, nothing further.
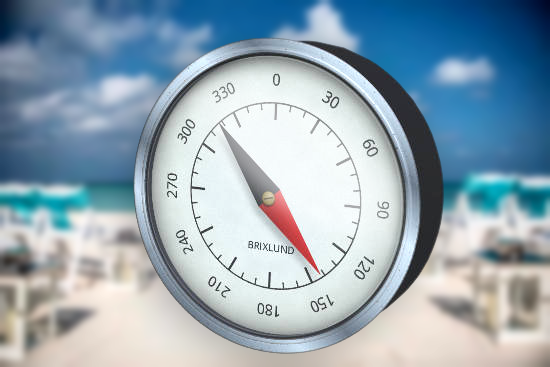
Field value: 140 °
